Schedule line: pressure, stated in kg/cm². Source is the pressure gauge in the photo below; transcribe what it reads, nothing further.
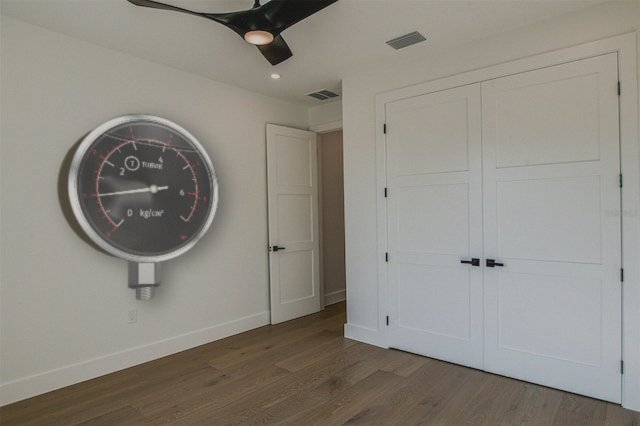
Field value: 1 kg/cm²
